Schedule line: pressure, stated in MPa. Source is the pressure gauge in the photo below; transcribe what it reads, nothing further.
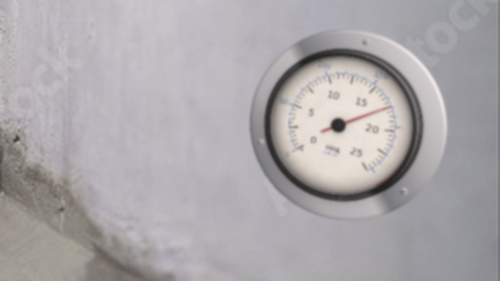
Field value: 17.5 MPa
